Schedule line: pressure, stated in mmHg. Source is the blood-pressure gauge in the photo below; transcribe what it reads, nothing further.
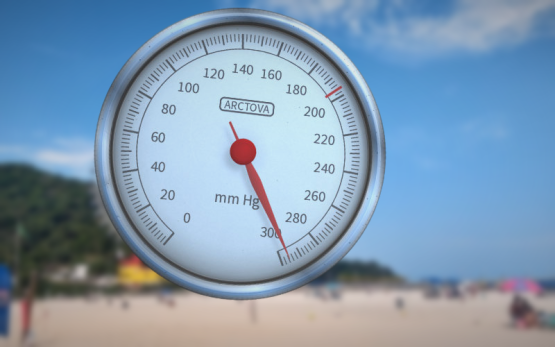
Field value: 296 mmHg
